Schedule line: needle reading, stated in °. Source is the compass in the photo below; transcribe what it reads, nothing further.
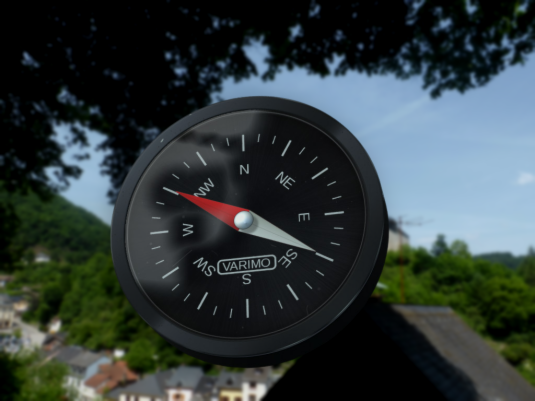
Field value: 300 °
